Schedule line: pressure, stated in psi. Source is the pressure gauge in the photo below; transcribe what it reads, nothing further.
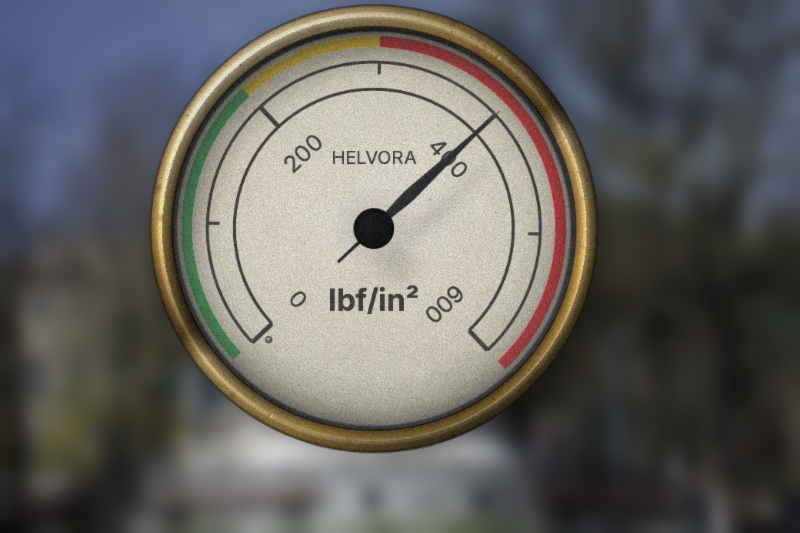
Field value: 400 psi
